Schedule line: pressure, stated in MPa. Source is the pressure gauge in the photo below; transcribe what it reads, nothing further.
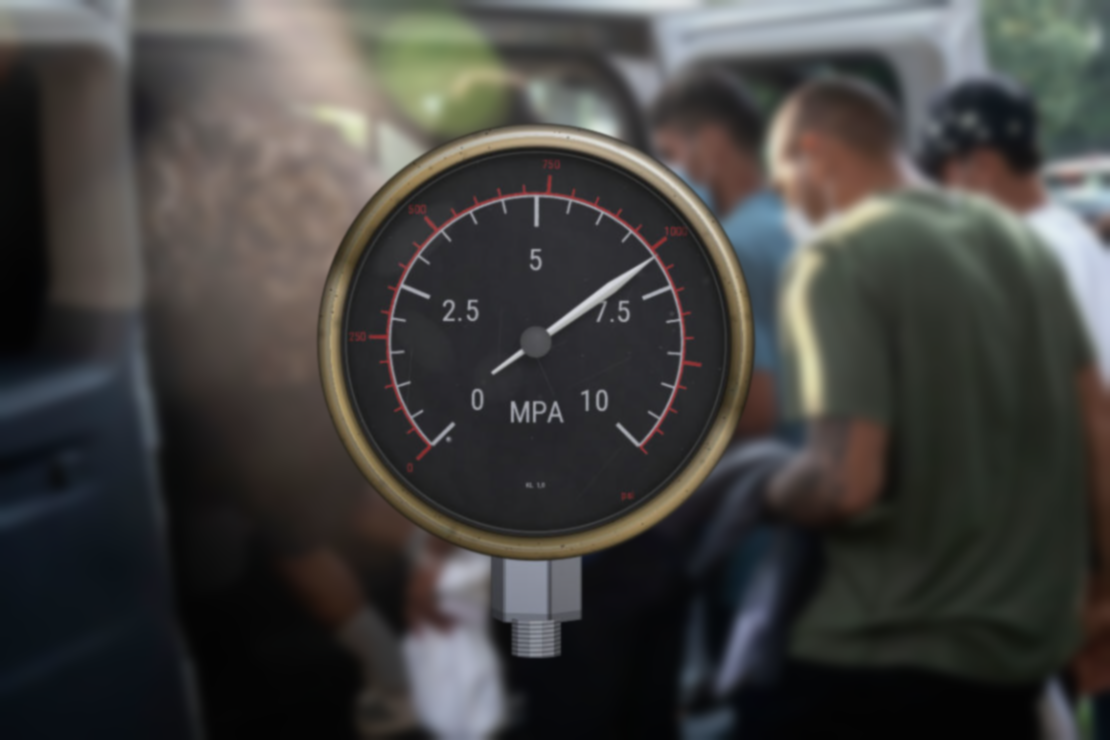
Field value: 7 MPa
